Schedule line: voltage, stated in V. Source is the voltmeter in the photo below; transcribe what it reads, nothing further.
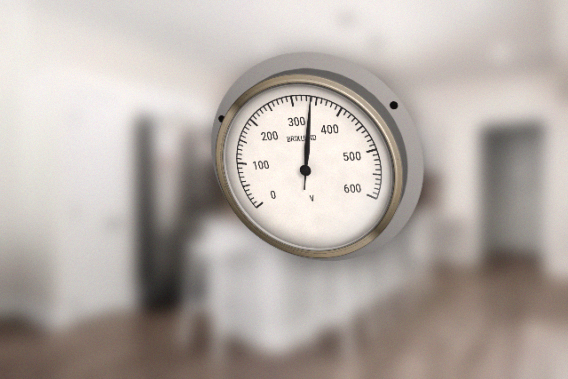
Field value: 340 V
